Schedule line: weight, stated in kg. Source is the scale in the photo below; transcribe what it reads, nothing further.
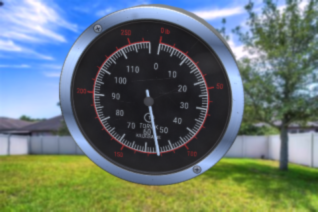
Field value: 55 kg
